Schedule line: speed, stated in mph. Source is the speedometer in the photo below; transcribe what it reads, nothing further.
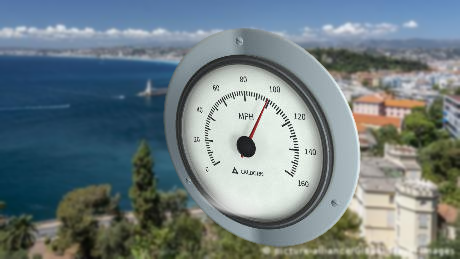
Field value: 100 mph
